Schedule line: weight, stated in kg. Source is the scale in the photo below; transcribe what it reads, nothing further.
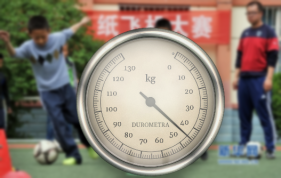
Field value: 45 kg
